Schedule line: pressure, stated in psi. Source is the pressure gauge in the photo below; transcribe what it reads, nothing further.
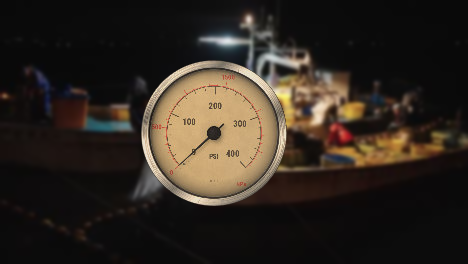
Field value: 0 psi
